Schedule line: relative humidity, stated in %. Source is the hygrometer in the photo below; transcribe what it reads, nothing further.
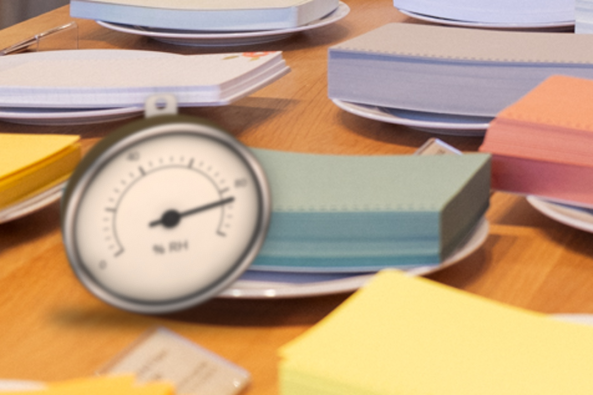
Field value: 84 %
